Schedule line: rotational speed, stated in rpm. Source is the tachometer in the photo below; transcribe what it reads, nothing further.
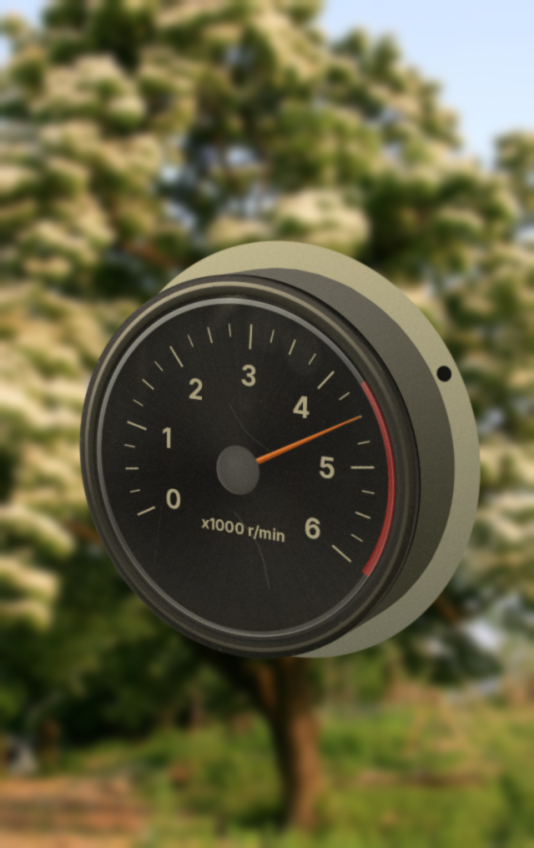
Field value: 4500 rpm
